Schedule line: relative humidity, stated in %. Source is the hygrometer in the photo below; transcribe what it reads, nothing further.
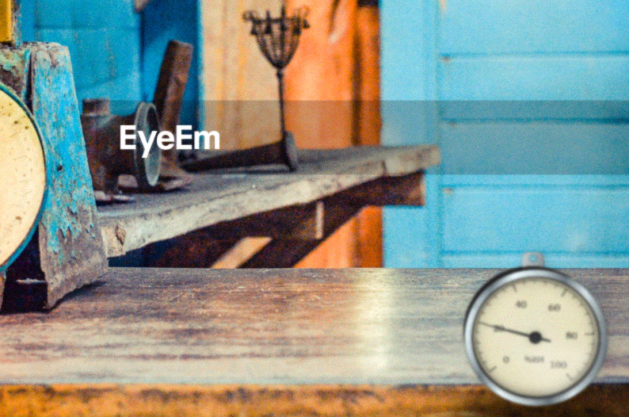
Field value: 20 %
